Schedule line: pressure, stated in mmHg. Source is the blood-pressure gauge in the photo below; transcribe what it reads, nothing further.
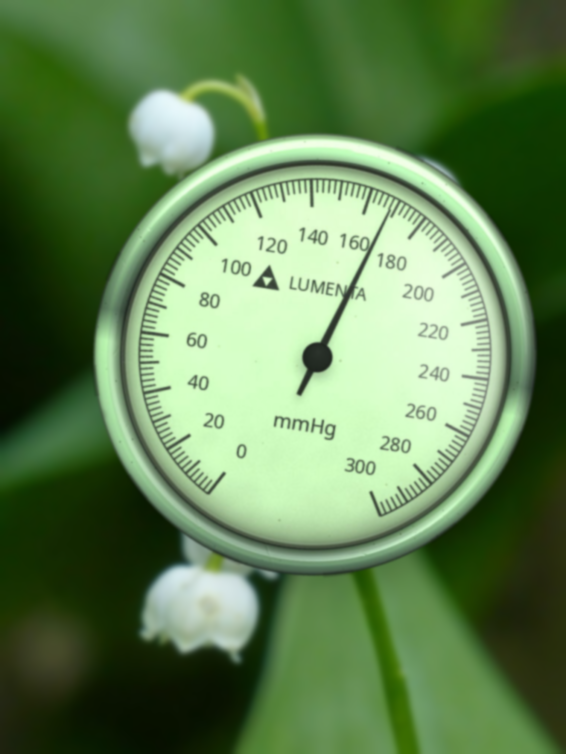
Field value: 168 mmHg
